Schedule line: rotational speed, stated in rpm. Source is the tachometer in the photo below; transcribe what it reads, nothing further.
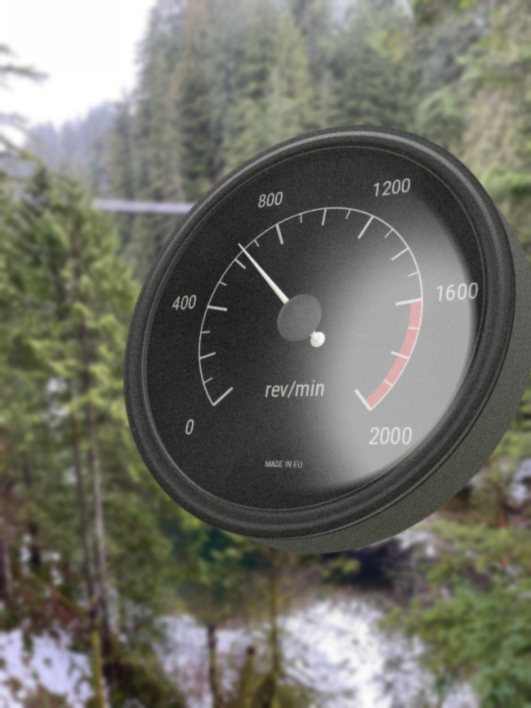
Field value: 650 rpm
